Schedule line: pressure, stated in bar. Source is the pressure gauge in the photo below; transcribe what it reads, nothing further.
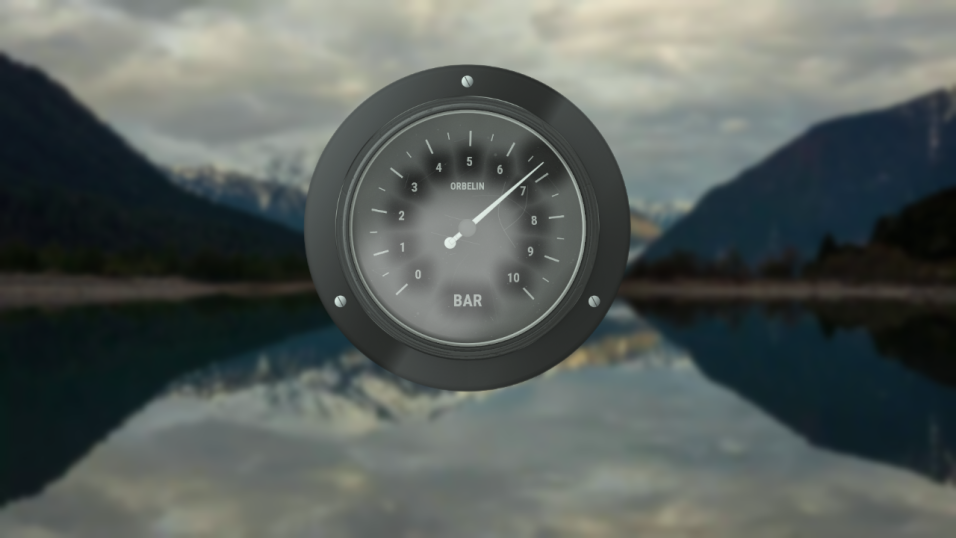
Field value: 6.75 bar
